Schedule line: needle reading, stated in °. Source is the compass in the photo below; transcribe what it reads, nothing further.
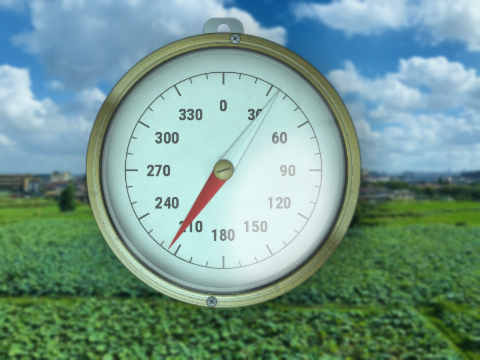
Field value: 215 °
